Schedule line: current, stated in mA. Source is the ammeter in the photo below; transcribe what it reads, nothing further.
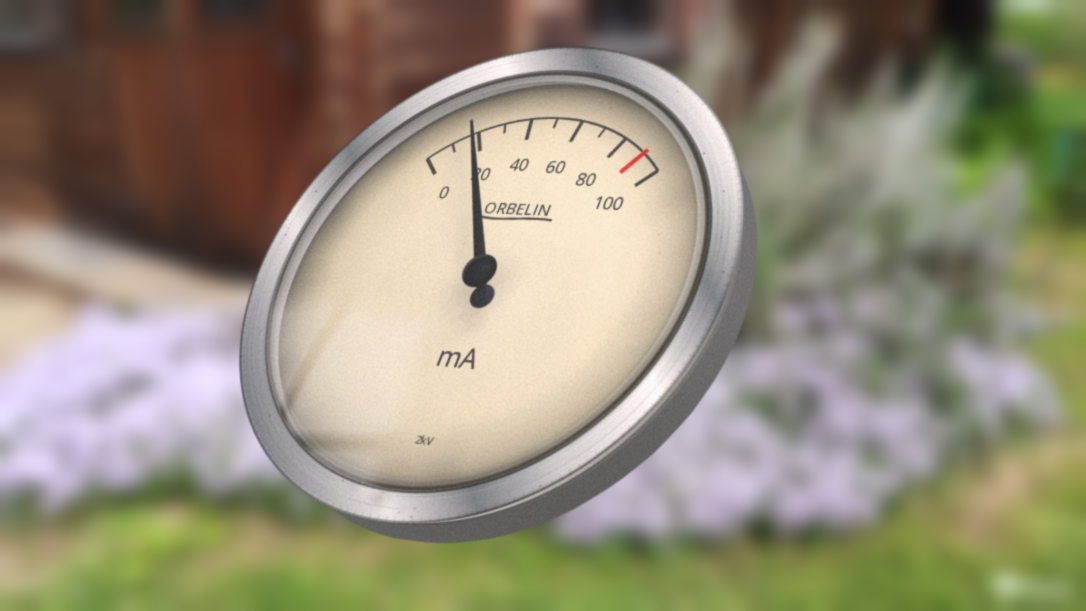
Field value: 20 mA
